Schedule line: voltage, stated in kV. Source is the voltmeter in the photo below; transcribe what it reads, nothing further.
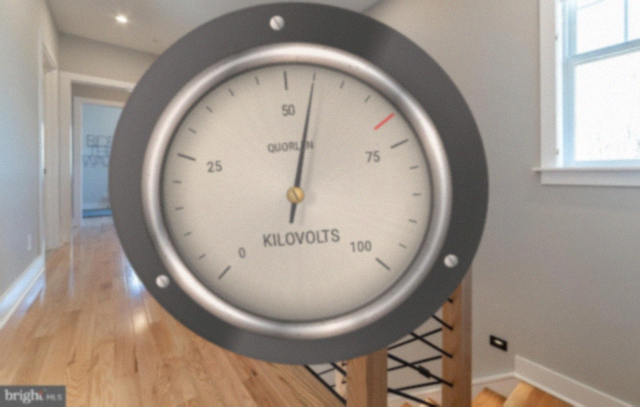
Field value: 55 kV
